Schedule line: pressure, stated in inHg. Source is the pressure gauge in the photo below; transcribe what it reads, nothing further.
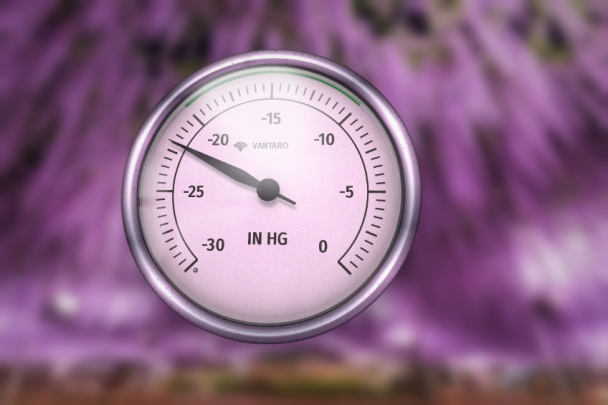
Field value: -22 inHg
